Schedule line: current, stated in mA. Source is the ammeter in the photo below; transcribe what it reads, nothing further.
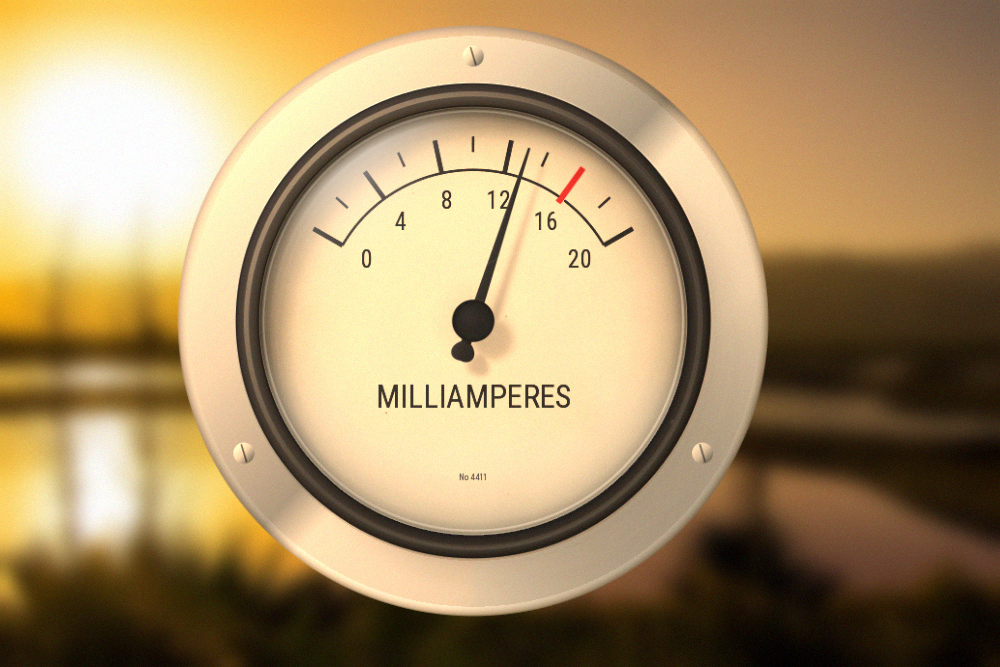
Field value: 13 mA
